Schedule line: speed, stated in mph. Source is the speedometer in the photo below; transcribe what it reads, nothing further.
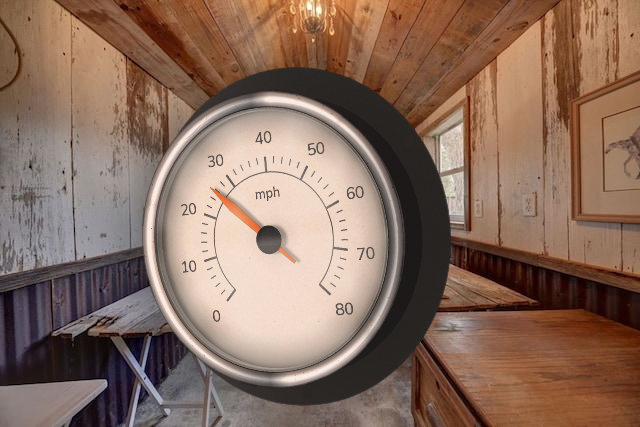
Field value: 26 mph
